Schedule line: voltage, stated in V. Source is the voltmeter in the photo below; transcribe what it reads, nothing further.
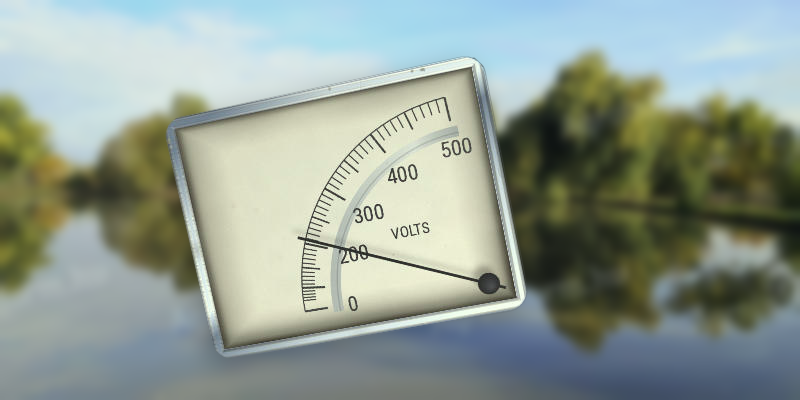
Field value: 210 V
